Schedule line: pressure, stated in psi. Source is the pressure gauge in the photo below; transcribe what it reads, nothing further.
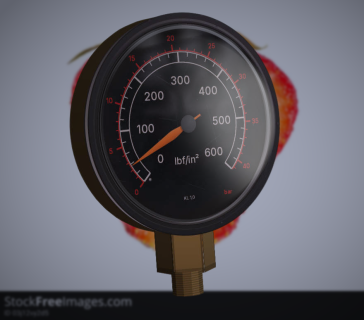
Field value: 40 psi
